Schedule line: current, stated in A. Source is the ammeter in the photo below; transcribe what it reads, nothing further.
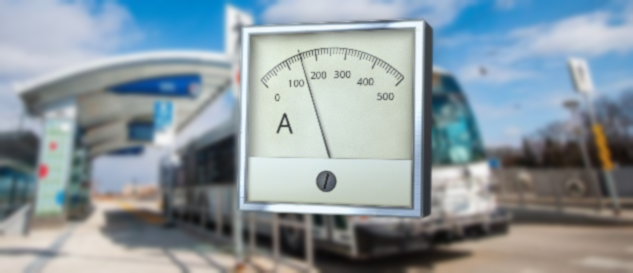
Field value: 150 A
